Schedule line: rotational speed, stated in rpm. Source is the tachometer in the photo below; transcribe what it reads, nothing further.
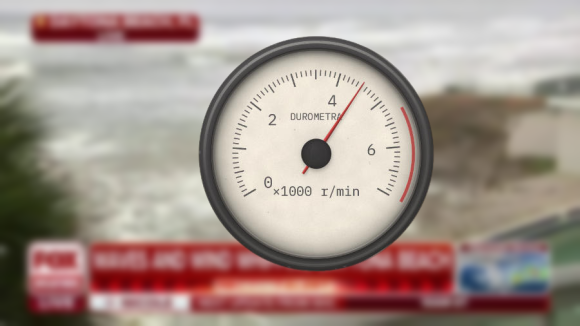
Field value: 4500 rpm
